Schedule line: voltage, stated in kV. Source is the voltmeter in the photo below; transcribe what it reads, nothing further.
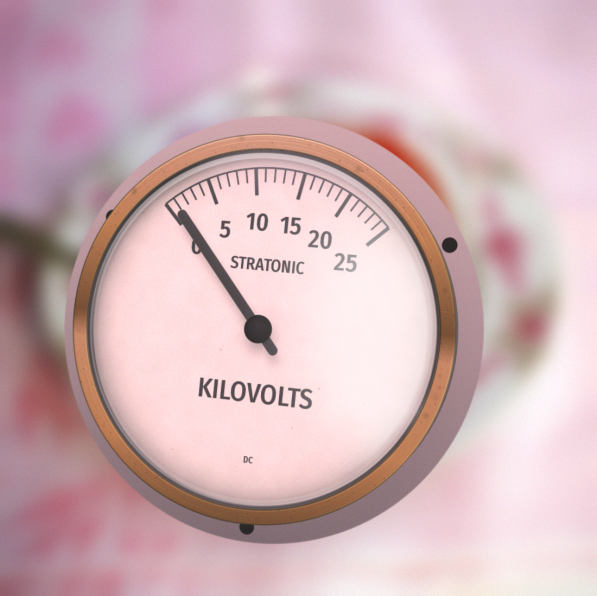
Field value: 1 kV
